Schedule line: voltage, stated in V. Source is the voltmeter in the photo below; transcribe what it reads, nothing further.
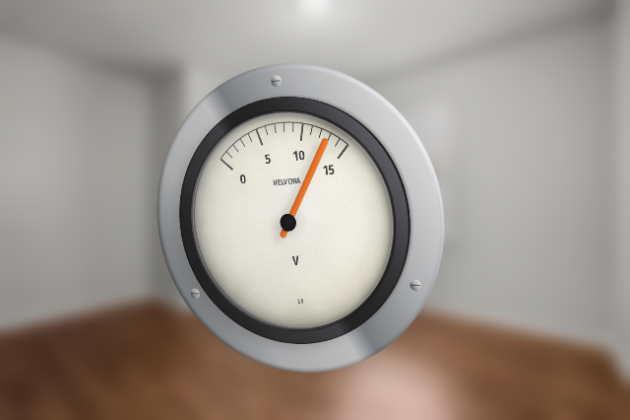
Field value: 13 V
